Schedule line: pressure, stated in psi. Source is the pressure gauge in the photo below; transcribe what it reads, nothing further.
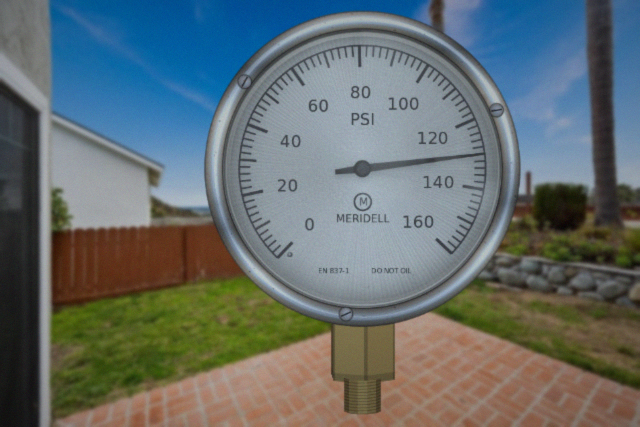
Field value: 130 psi
